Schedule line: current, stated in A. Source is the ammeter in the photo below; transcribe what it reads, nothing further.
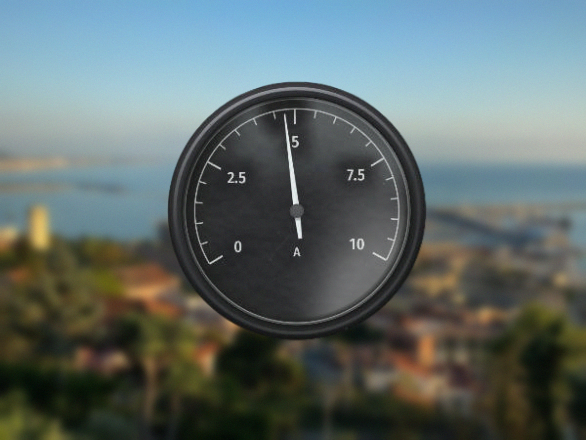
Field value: 4.75 A
